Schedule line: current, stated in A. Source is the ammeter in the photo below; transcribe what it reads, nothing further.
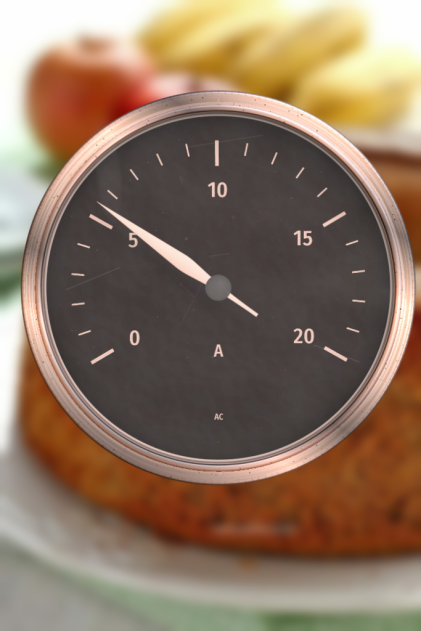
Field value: 5.5 A
